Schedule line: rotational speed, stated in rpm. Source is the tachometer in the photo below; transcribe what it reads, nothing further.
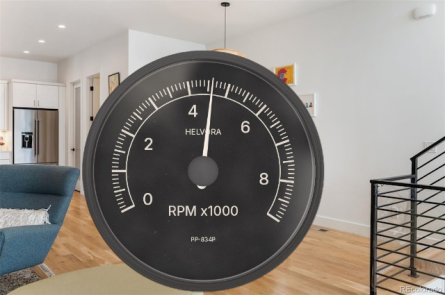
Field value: 4600 rpm
